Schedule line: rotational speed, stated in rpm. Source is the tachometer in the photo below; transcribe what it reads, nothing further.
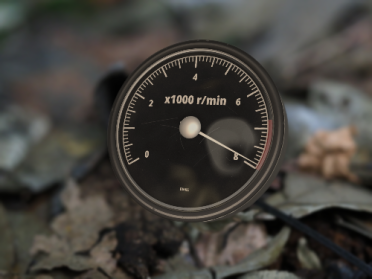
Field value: 7900 rpm
